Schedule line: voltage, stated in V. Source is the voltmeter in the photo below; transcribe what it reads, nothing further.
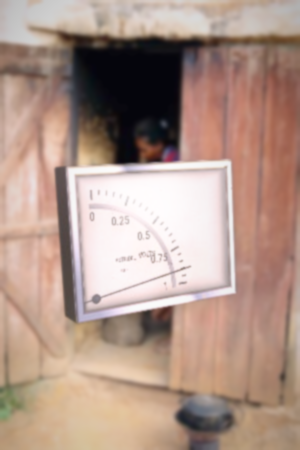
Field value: 0.9 V
